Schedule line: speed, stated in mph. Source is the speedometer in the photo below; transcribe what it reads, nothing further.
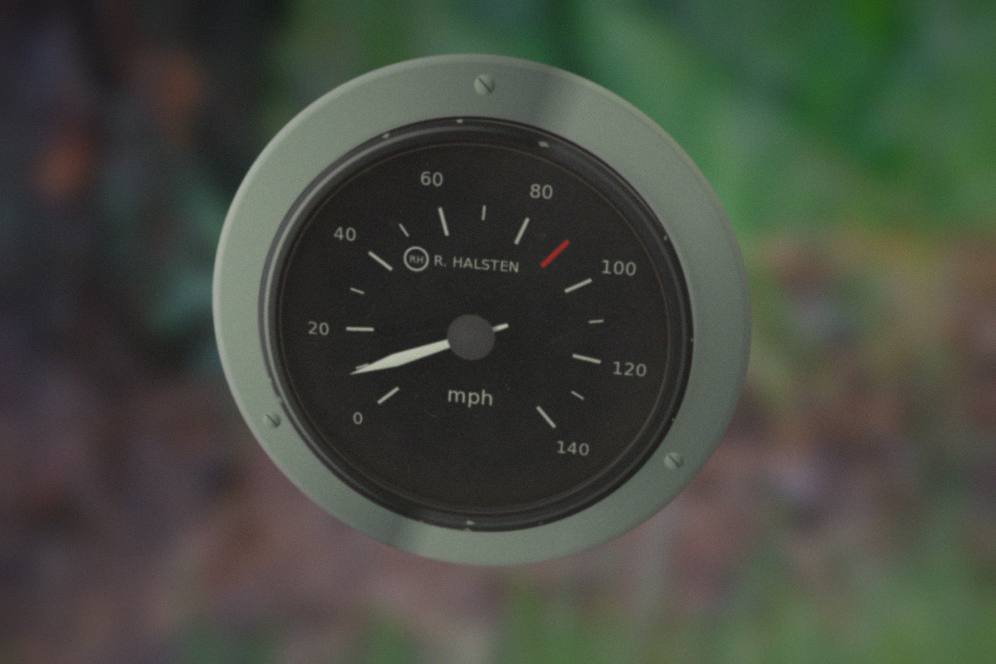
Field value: 10 mph
